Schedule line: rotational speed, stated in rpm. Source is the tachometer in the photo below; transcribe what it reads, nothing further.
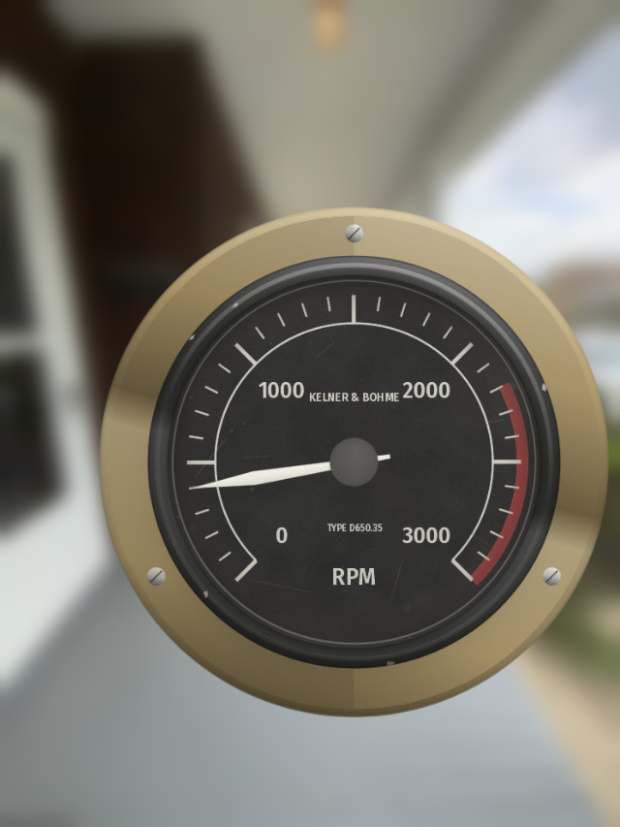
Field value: 400 rpm
